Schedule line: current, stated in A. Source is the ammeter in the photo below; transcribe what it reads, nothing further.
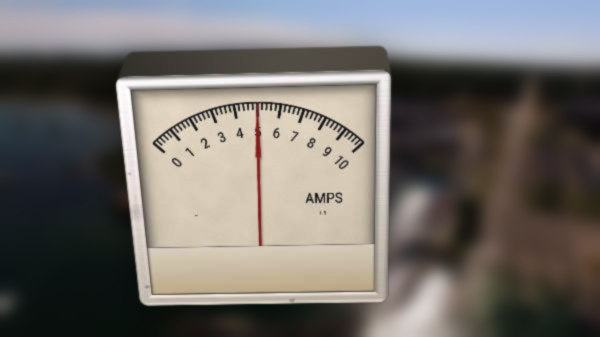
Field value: 5 A
